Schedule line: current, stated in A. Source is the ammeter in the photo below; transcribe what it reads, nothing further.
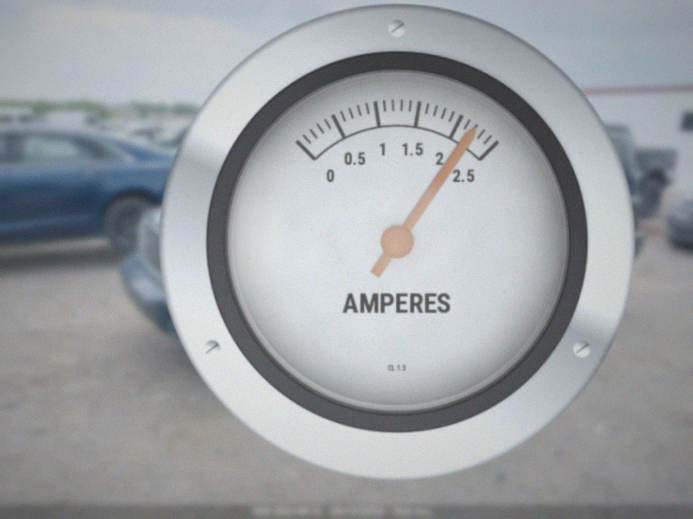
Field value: 2.2 A
